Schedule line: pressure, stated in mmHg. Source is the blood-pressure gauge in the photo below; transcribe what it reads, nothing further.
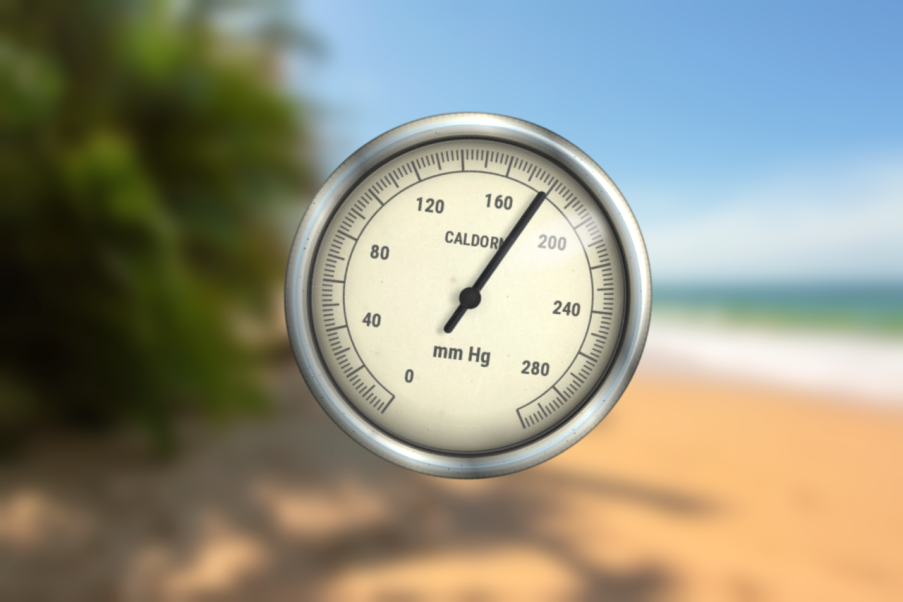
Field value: 178 mmHg
